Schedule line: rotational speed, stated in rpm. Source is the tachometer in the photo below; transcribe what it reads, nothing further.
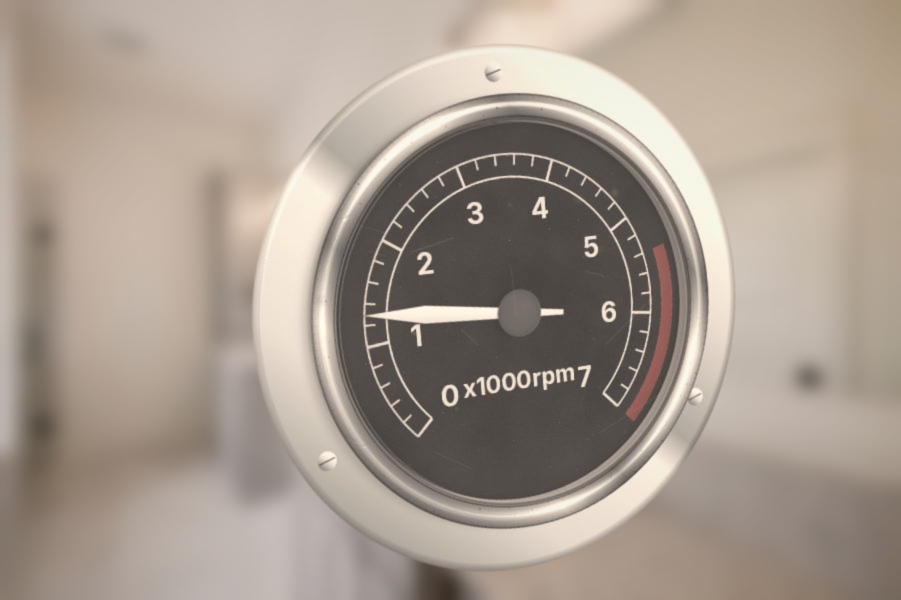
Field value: 1300 rpm
